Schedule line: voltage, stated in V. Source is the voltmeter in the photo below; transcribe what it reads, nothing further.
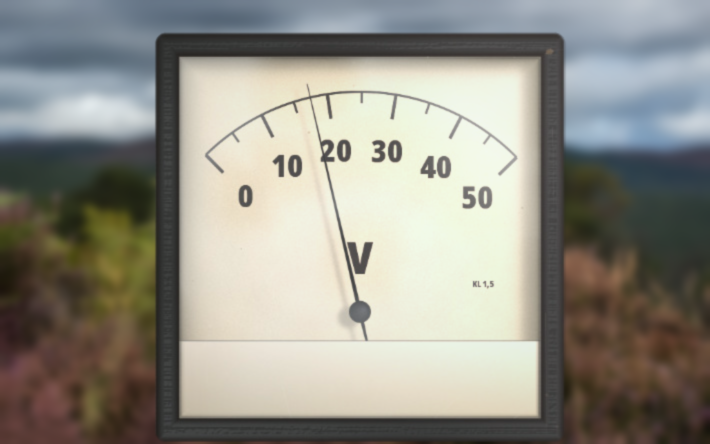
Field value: 17.5 V
